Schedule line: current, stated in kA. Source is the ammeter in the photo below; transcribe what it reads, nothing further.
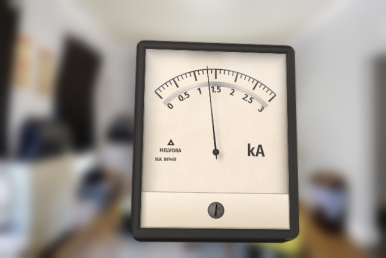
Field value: 1.3 kA
